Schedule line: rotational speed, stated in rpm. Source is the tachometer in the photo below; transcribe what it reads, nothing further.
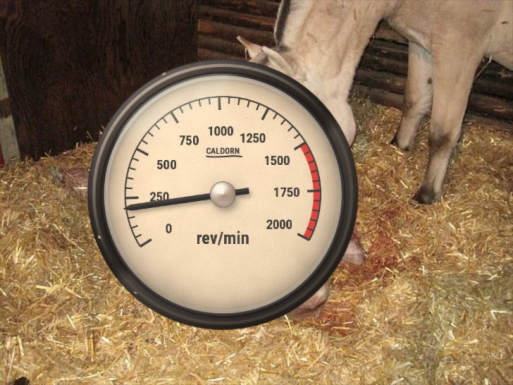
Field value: 200 rpm
